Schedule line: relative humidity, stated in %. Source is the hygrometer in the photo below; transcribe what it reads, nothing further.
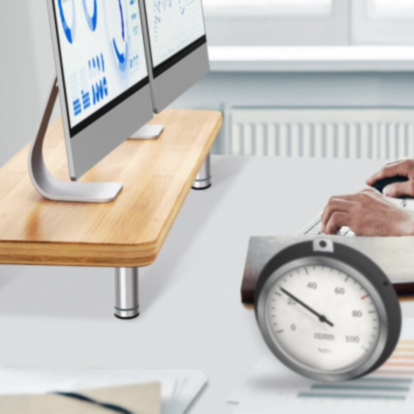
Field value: 24 %
